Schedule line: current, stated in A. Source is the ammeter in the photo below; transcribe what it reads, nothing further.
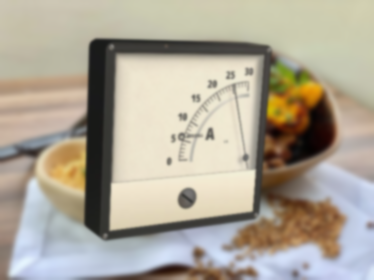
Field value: 25 A
